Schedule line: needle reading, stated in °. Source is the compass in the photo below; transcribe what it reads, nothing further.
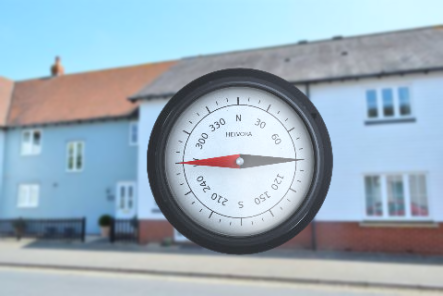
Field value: 270 °
